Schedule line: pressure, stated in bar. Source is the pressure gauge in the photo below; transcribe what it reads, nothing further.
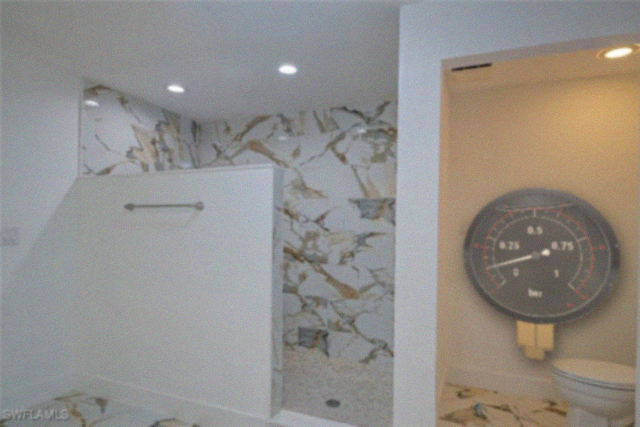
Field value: 0.1 bar
